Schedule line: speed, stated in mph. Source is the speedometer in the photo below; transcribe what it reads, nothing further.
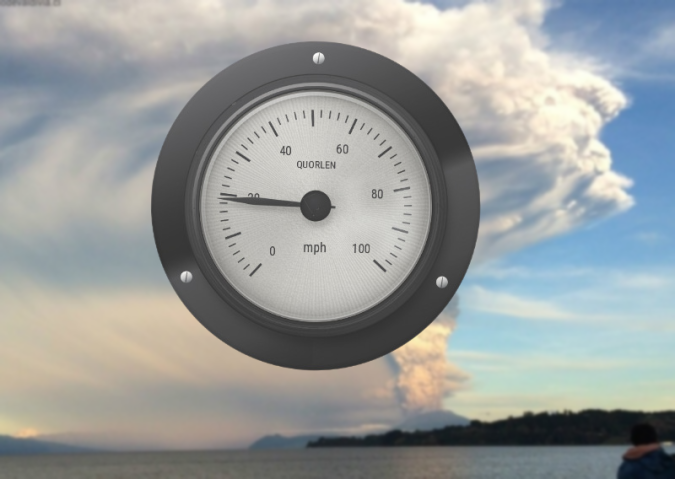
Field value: 19 mph
